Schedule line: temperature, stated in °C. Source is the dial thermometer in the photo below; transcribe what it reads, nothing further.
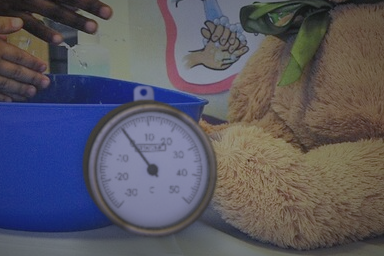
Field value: 0 °C
